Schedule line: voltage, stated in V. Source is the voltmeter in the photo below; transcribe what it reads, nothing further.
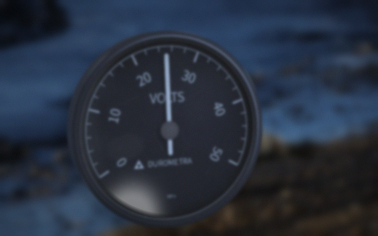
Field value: 25 V
